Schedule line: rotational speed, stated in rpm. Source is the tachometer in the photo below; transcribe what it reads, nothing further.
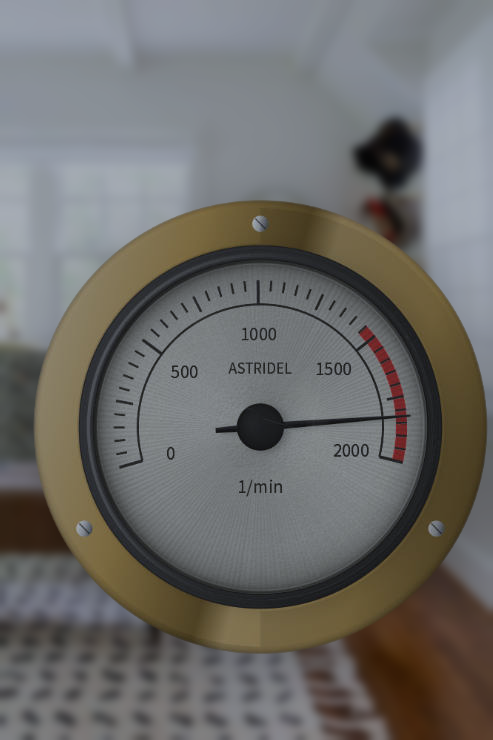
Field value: 1825 rpm
